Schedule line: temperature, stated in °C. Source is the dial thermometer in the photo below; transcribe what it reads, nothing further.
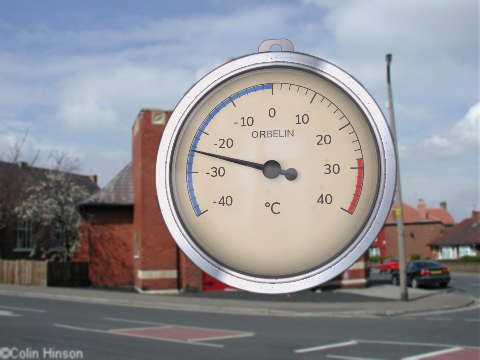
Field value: -25 °C
